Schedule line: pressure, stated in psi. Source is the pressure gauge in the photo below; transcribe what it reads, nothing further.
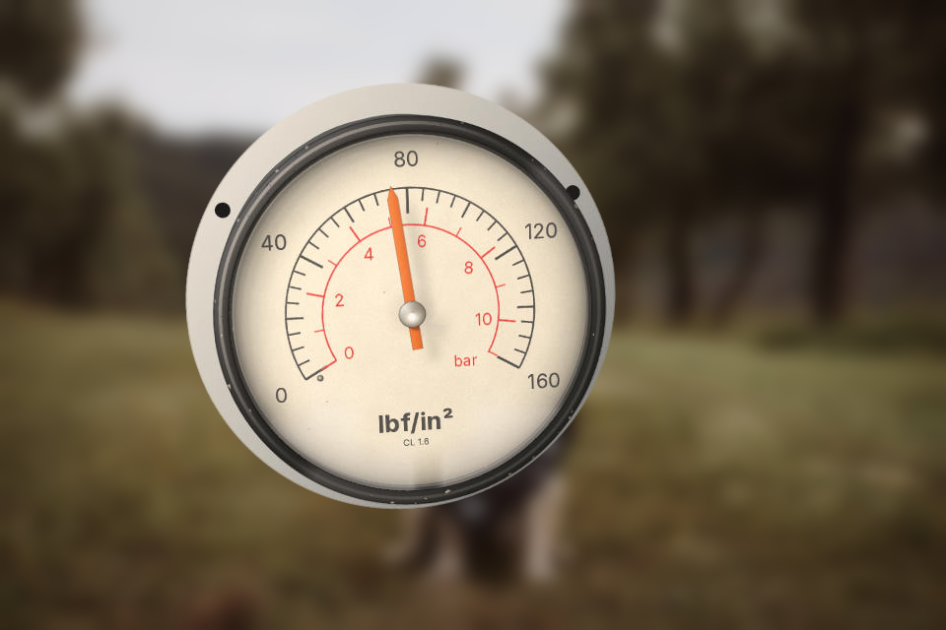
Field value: 75 psi
